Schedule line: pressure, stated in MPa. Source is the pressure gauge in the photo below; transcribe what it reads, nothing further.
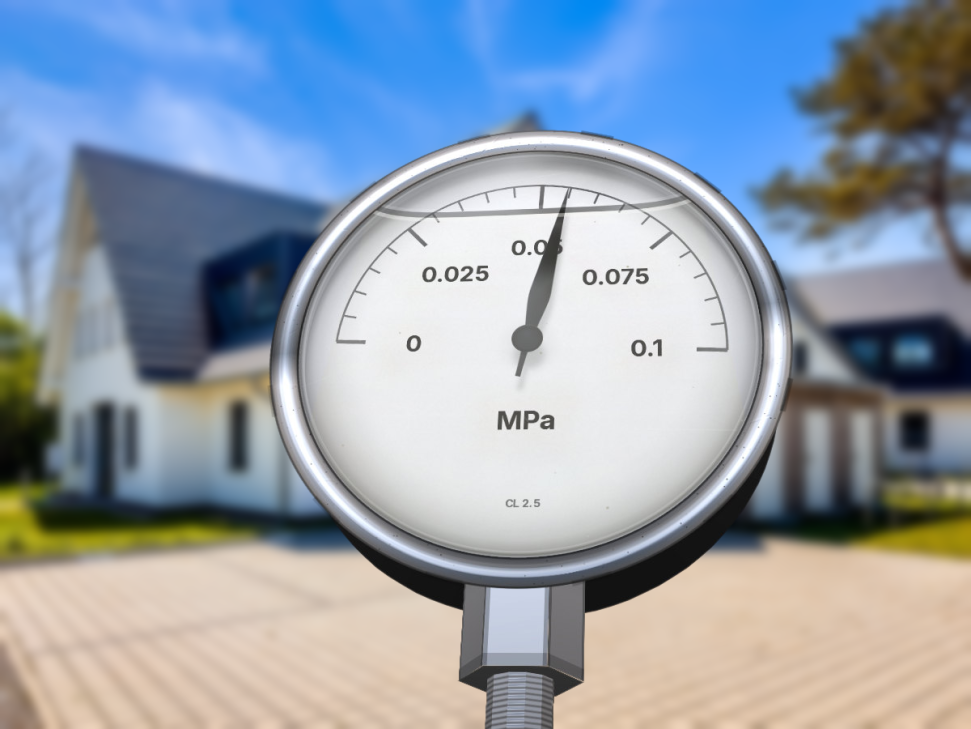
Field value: 0.055 MPa
